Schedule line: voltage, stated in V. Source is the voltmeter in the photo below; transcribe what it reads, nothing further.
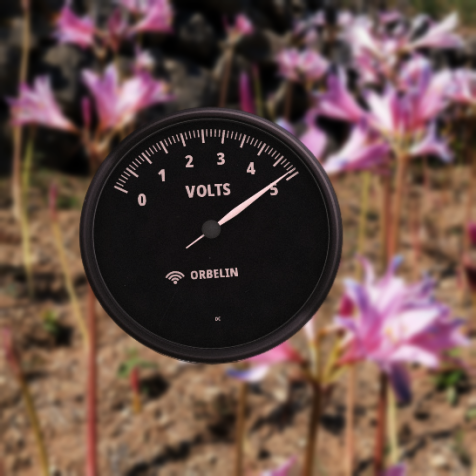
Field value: 4.9 V
